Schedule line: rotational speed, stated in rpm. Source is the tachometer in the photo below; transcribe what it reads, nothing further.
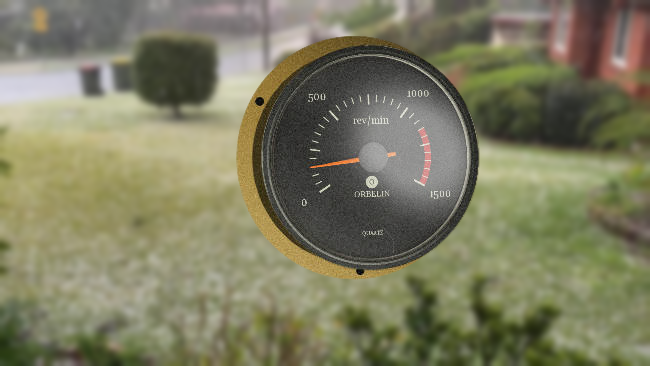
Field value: 150 rpm
